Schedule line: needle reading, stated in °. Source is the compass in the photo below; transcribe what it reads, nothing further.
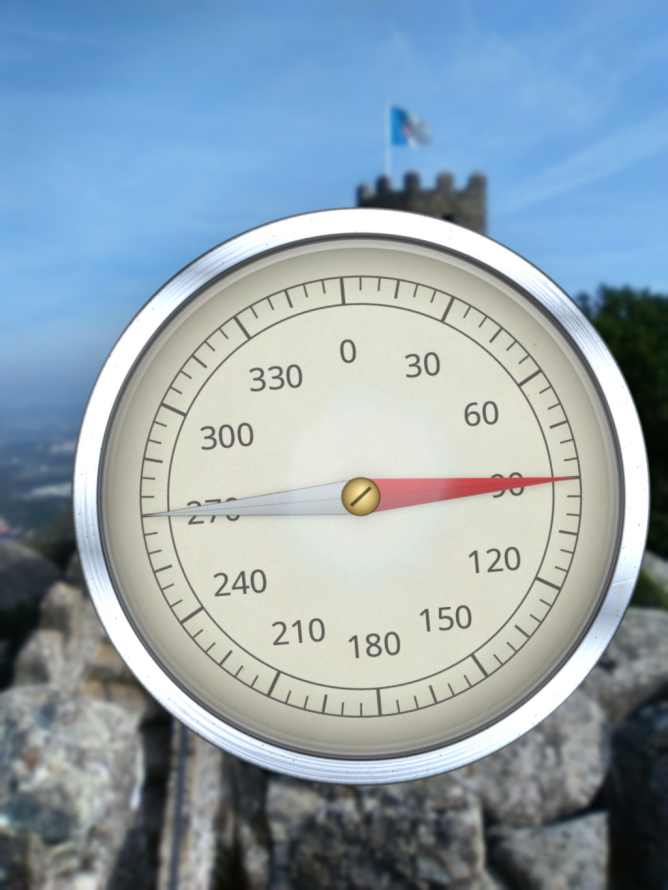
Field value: 90 °
